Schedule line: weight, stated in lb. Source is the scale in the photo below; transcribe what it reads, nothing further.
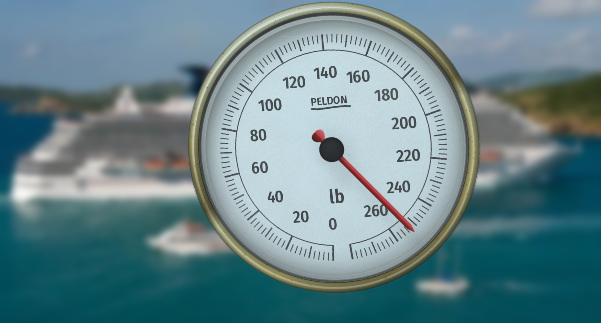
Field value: 252 lb
